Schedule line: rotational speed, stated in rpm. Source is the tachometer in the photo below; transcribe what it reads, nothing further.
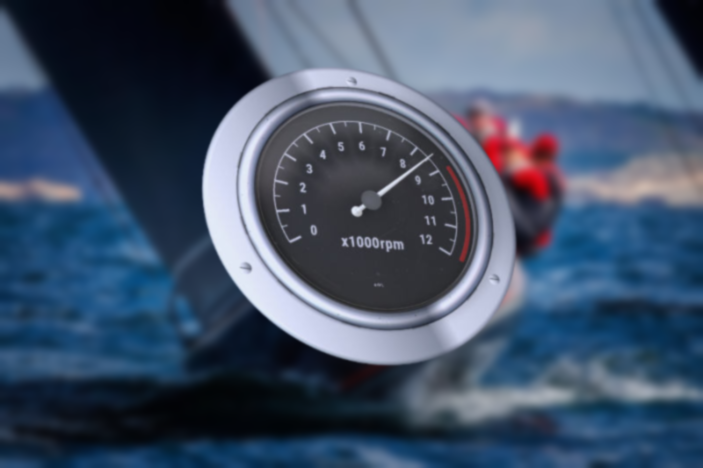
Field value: 8500 rpm
